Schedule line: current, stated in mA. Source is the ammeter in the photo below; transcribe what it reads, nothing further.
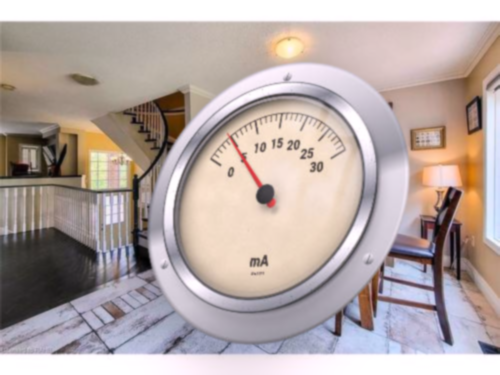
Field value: 5 mA
